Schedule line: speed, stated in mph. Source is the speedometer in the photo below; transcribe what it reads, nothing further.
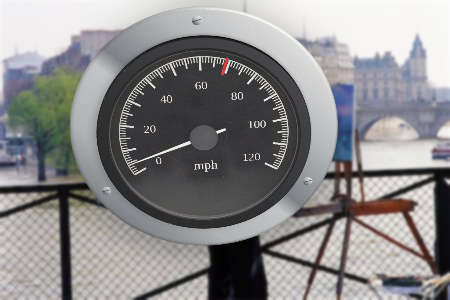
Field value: 5 mph
